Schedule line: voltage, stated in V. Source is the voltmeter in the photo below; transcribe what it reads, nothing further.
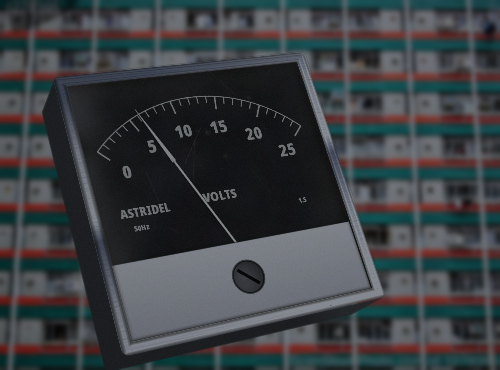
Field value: 6 V
